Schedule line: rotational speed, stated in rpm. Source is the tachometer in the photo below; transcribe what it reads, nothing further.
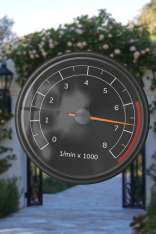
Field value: 6750 rpm
